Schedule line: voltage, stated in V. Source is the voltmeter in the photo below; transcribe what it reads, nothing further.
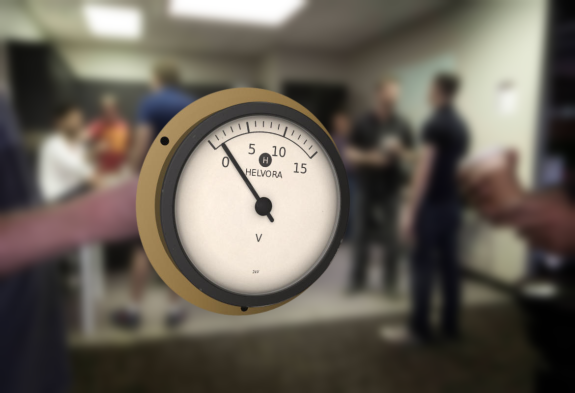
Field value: 1 V
